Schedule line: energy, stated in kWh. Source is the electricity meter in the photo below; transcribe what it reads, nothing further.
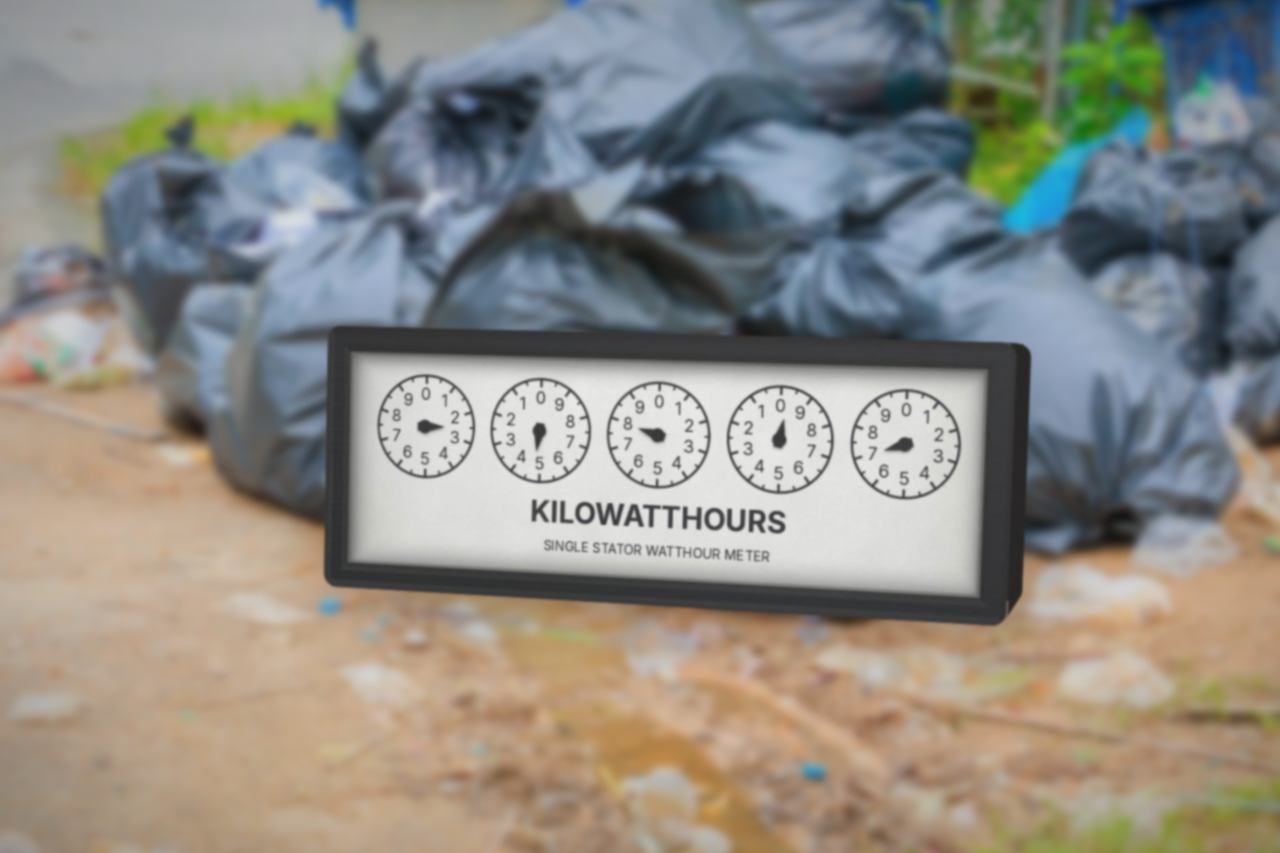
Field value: 24797 kWh
